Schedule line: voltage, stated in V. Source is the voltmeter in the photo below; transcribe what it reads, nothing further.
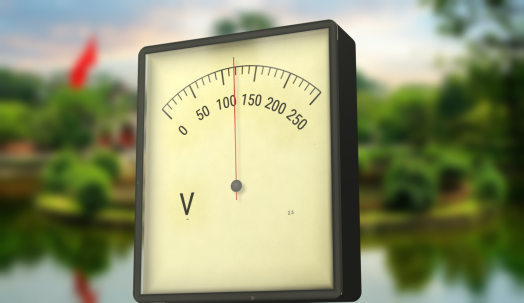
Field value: 120 V
